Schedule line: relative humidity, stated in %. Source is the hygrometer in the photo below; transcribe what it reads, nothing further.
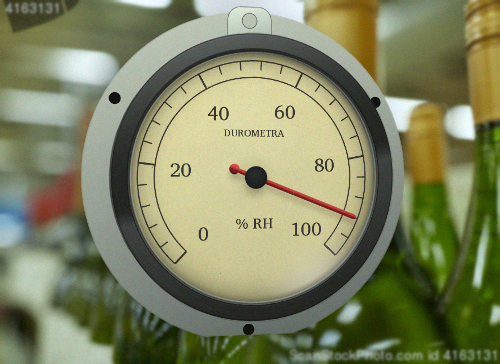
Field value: 92 %
